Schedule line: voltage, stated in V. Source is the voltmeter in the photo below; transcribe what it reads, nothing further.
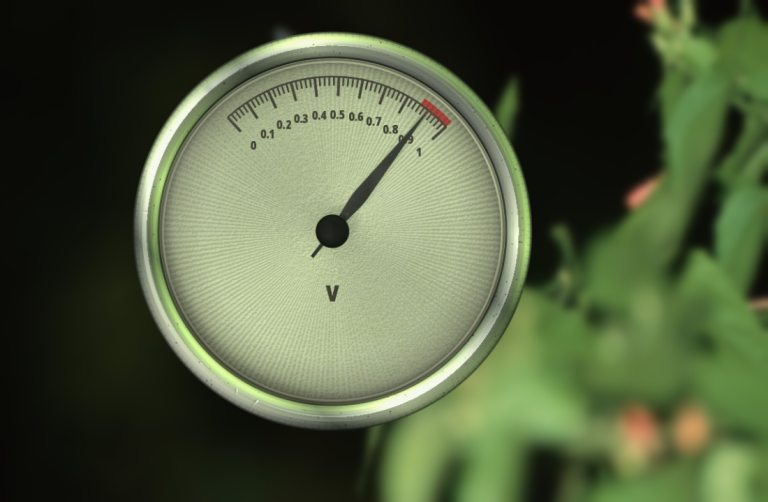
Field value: 0.9 V
